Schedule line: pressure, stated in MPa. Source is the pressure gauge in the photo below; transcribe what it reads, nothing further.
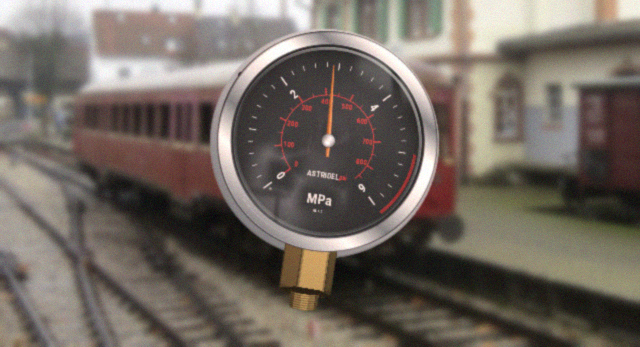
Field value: 2.9 MPa
